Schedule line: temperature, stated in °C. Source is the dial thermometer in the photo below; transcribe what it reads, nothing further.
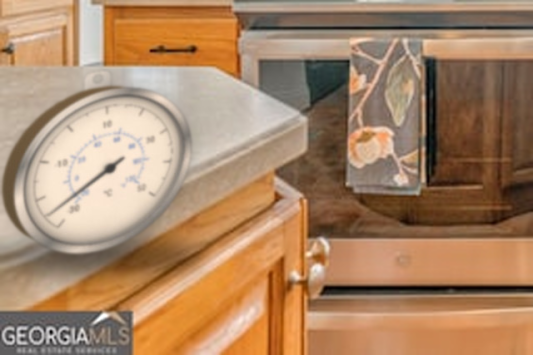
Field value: -25 °C
